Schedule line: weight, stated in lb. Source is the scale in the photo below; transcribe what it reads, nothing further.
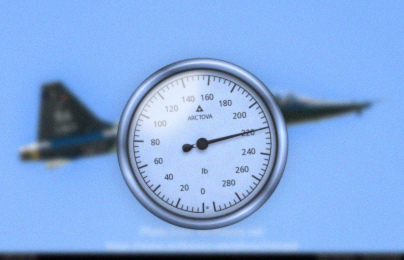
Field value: 220 lb
